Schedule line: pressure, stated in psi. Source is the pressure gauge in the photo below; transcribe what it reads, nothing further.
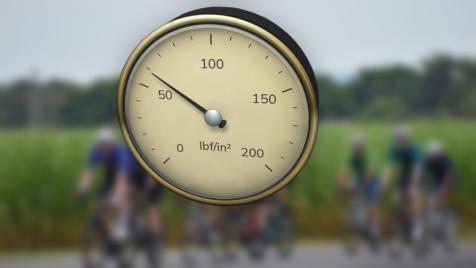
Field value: 60 psi
